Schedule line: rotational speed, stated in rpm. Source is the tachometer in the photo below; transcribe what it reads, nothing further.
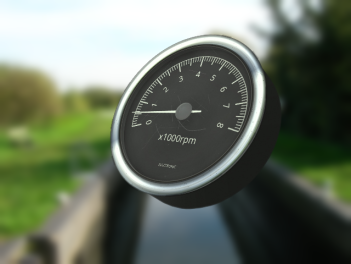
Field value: 500 rpm
